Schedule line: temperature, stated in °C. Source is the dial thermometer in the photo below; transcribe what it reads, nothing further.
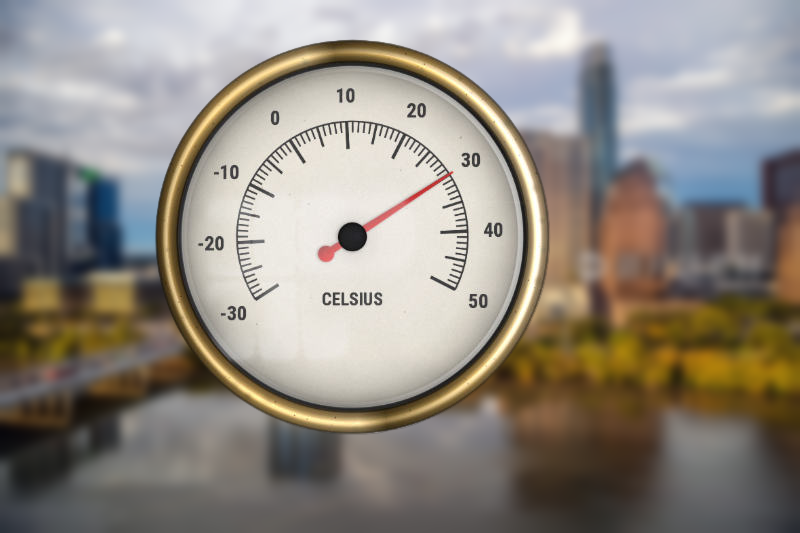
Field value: 30 °C
